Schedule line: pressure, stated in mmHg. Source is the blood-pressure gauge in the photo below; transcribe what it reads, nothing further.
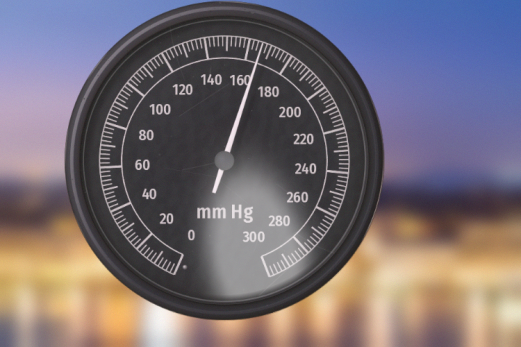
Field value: 166 mmHg
